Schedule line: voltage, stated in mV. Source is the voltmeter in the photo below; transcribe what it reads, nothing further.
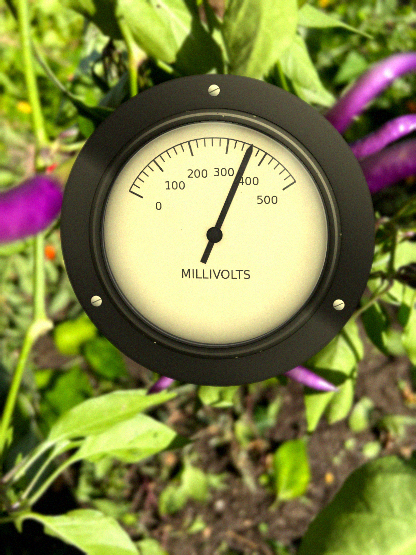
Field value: 360 mV
